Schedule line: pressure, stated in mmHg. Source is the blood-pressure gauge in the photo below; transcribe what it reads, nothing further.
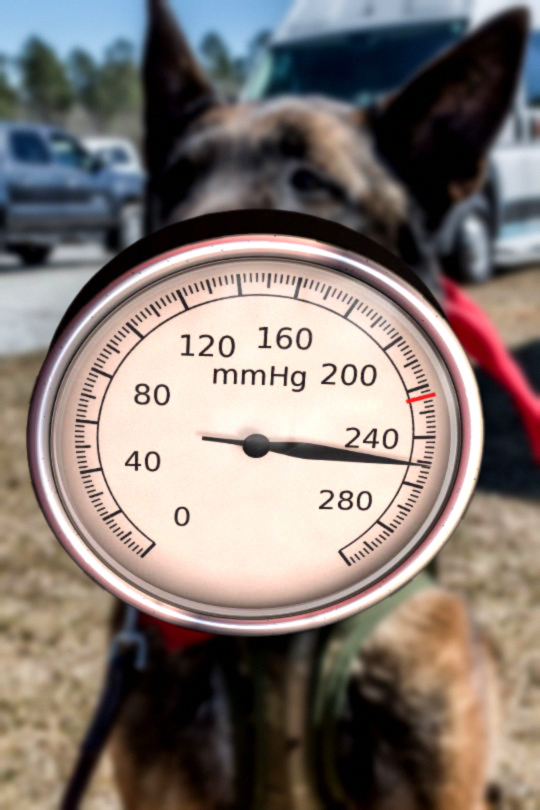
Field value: 250 mmHg
